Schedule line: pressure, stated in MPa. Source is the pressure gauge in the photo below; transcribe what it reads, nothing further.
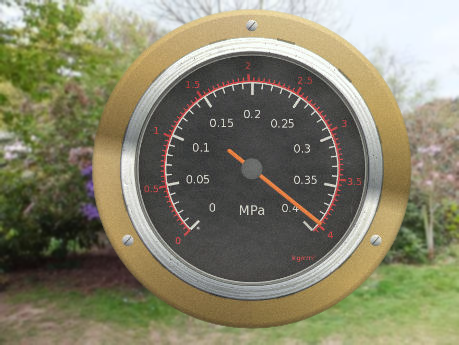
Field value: 0.39 MPa
